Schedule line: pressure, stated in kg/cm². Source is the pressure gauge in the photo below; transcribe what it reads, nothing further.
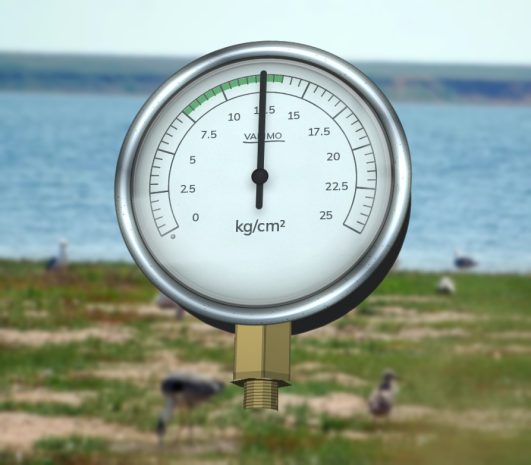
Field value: 12.5 kg/cm²
